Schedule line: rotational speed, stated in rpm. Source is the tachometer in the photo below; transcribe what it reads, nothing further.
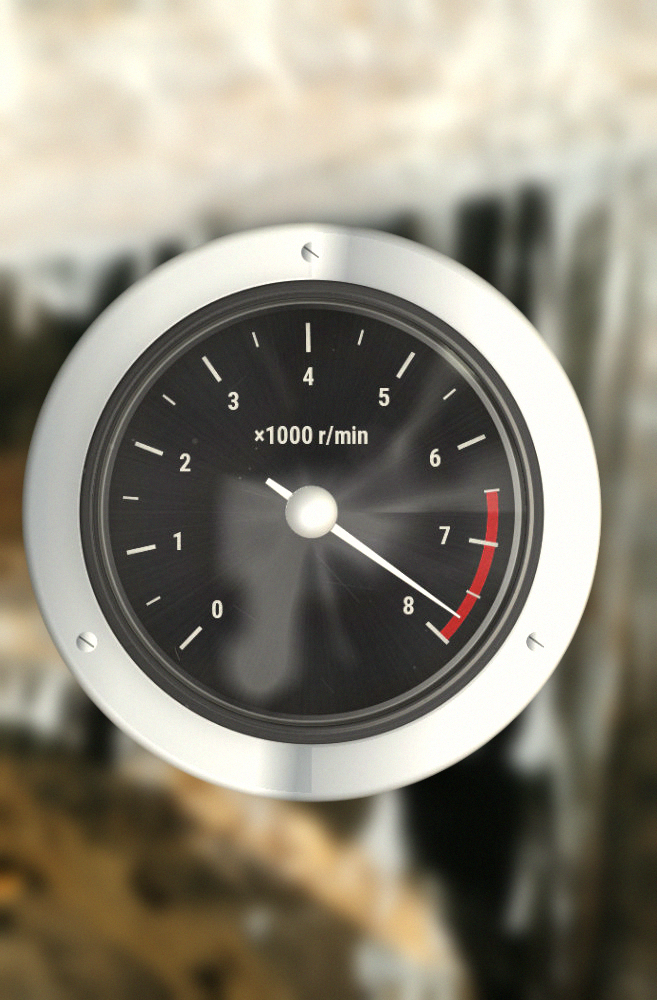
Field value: 7750 rpm
